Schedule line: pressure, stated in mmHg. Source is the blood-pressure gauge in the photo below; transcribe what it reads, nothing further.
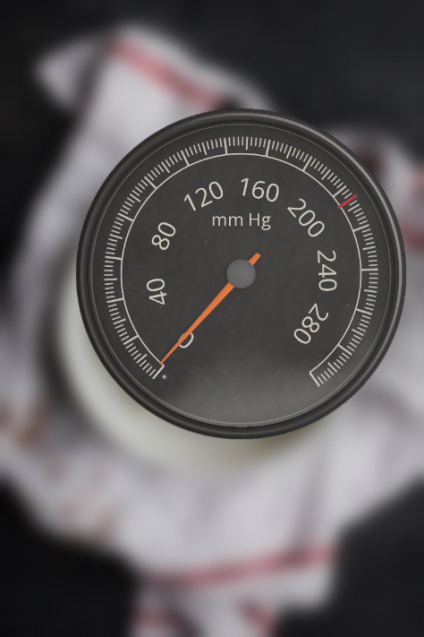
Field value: 2 mmHg
